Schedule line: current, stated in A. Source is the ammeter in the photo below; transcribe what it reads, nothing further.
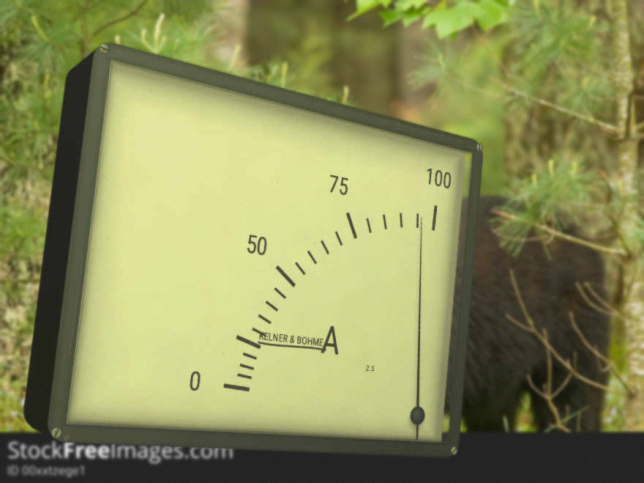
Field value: 95 A
